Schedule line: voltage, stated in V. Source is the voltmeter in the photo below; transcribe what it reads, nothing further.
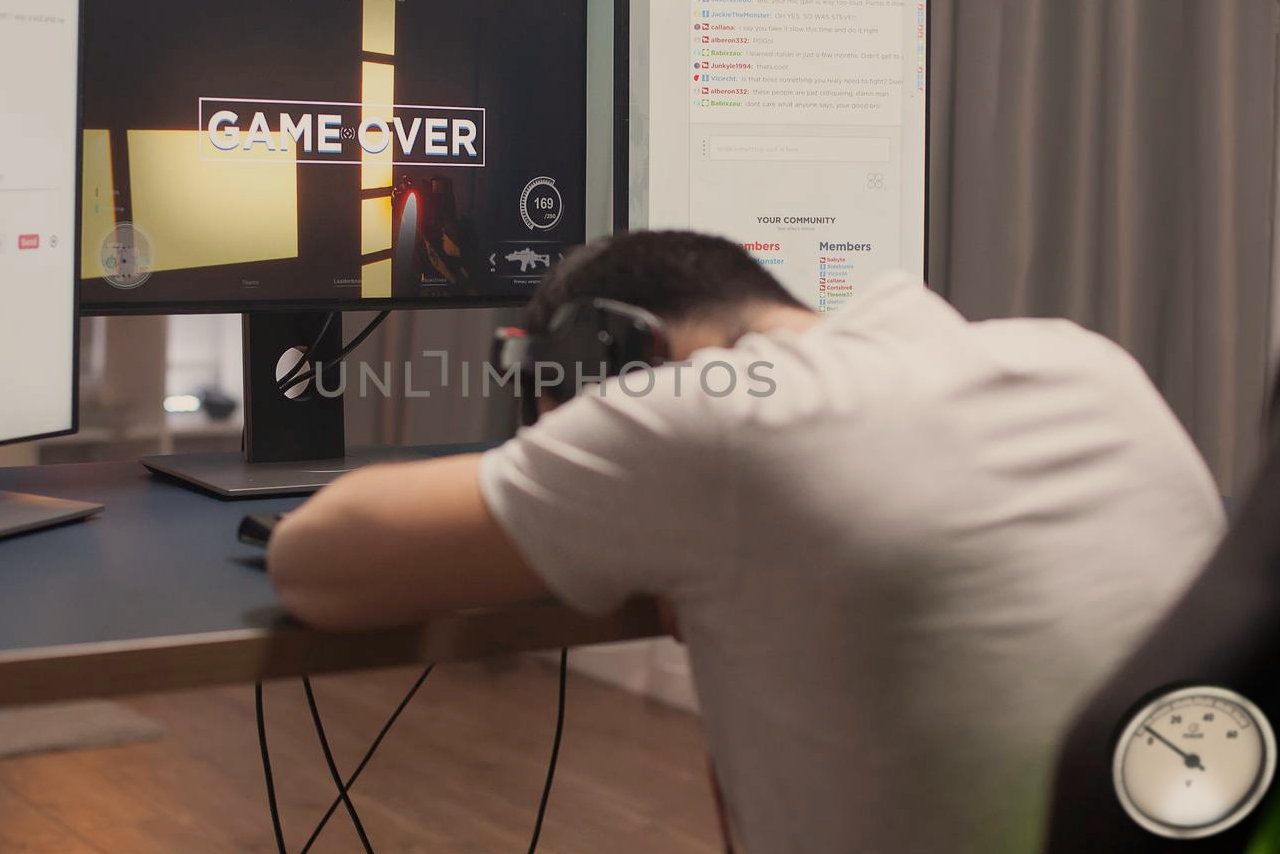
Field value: 5 V
